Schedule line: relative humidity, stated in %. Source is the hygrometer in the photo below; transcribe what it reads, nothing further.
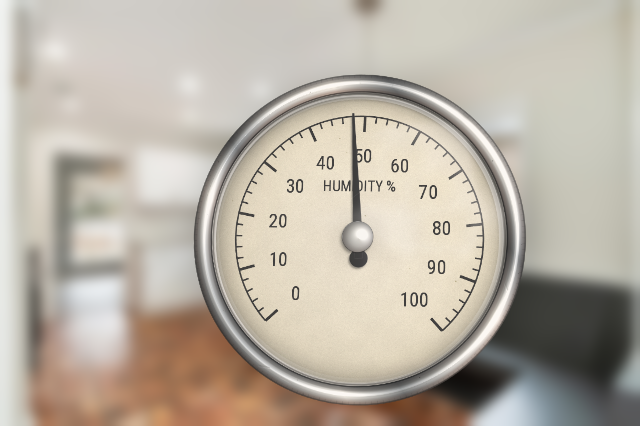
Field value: 48 %
